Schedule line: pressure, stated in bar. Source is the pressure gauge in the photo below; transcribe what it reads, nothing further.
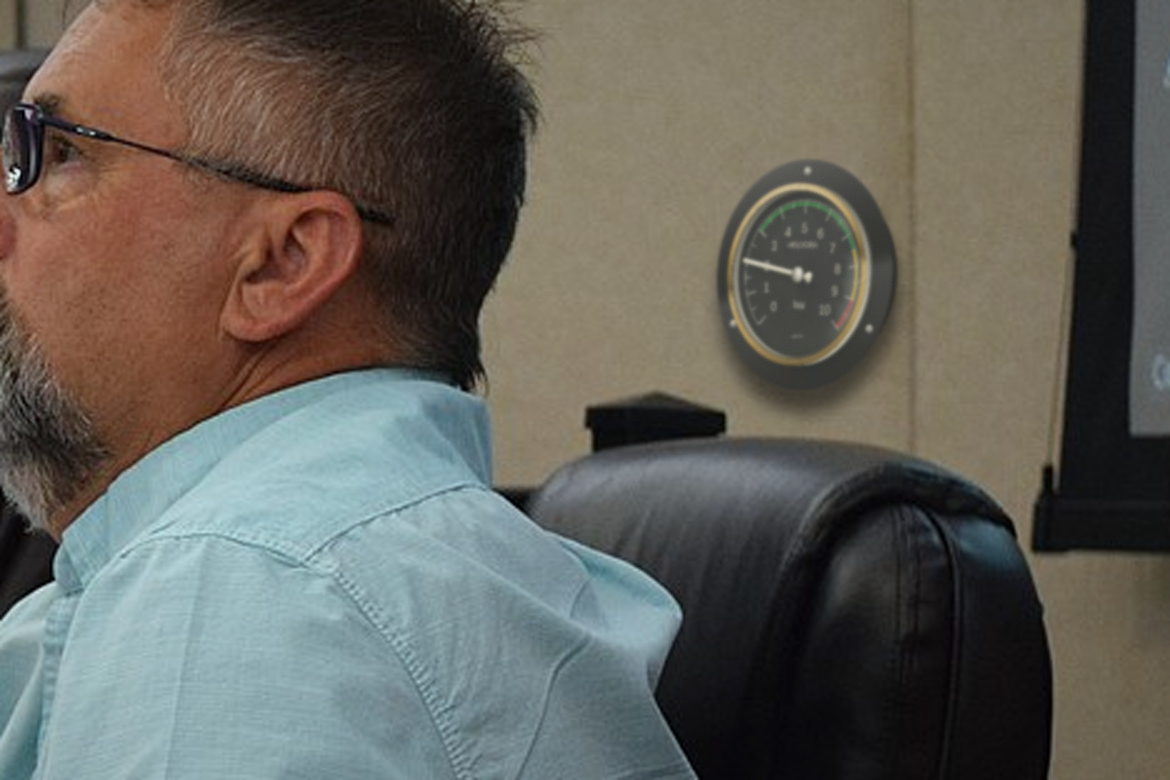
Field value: 2 bar
